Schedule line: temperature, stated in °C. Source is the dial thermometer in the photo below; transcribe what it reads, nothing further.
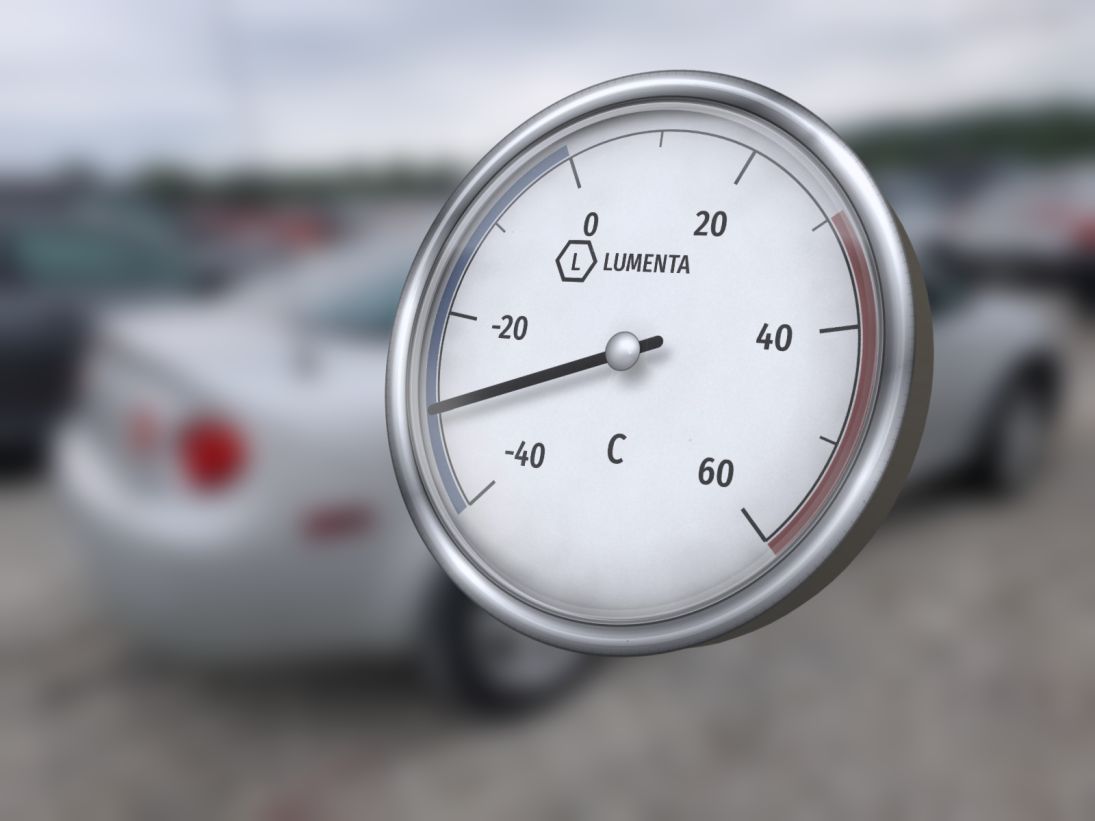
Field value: -30 °C
